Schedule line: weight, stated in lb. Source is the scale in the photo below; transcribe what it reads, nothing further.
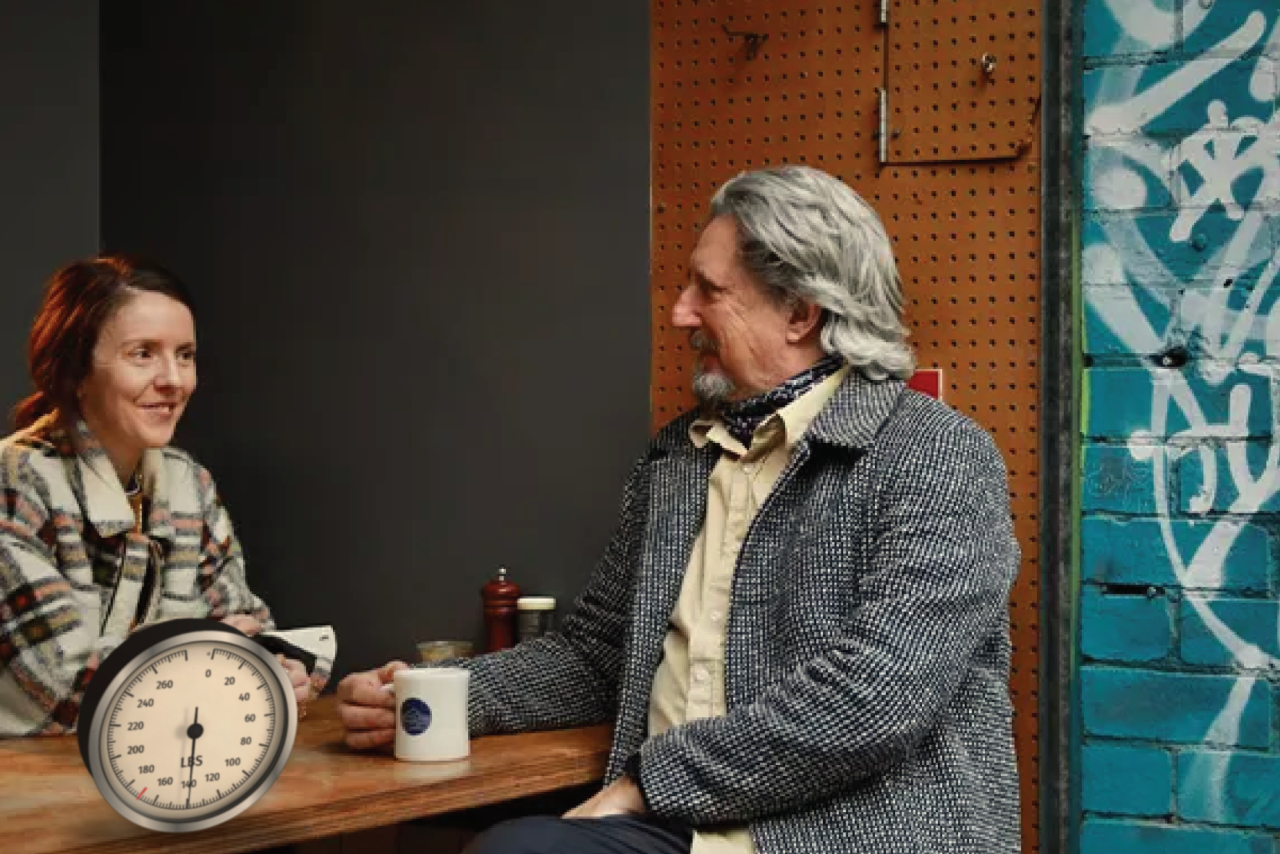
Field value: 140 lb
